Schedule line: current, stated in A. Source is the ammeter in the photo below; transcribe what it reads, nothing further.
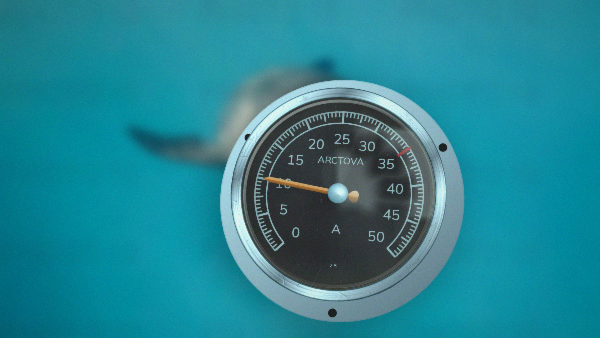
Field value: 10 A
